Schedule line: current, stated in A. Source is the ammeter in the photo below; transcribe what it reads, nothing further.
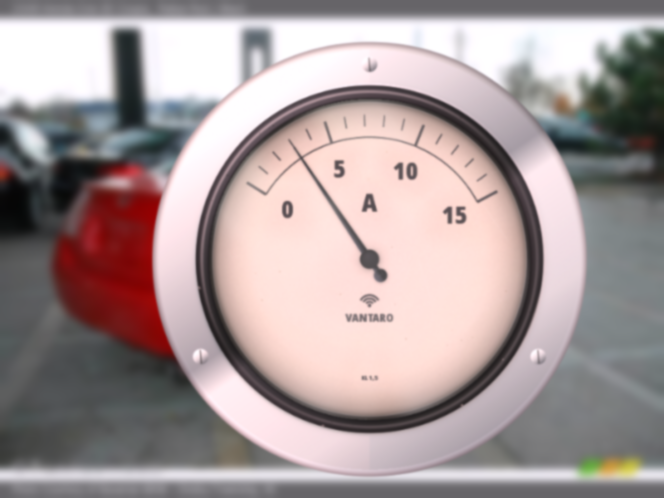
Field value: 3 A
